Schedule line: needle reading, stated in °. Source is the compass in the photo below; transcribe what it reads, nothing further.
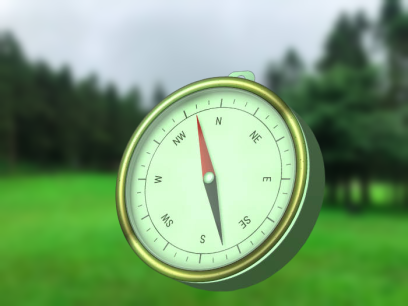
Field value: 340 °
